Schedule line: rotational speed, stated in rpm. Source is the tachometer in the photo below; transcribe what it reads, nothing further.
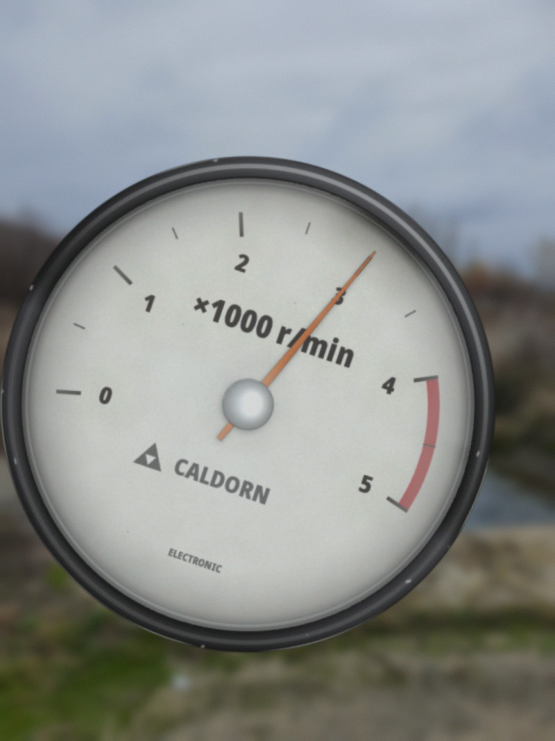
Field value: 3000 rpm
